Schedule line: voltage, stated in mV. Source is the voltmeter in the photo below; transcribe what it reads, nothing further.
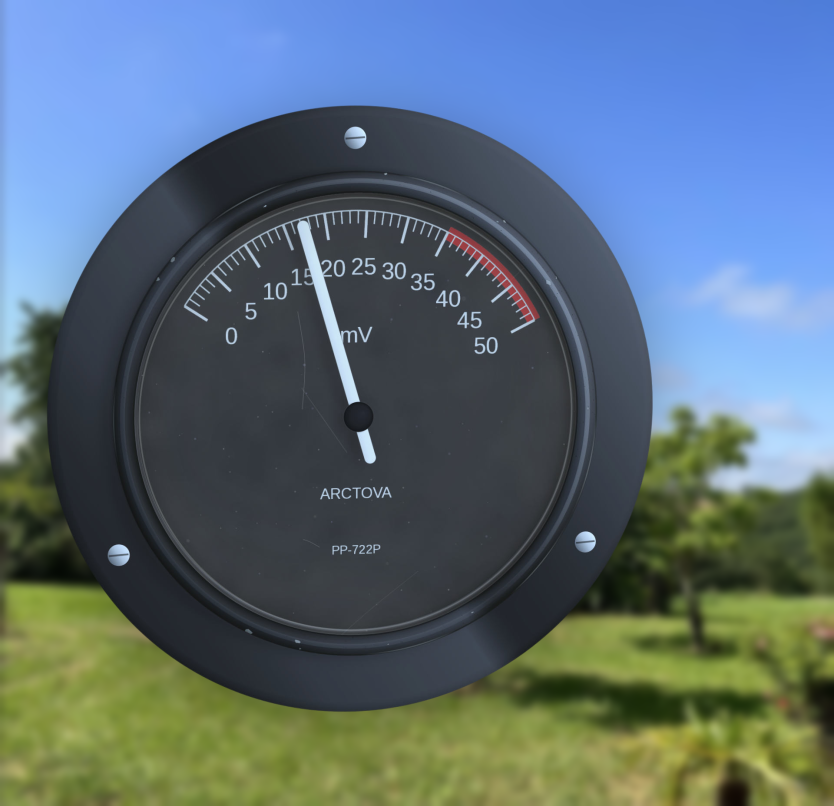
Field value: 17 mV
